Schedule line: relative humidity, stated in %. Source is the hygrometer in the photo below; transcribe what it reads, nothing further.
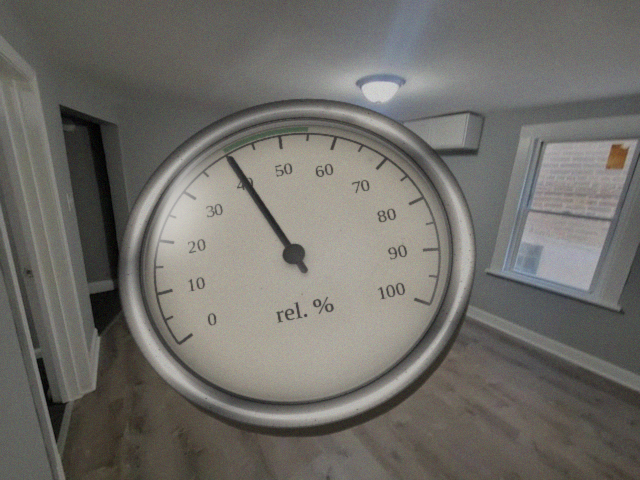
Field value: 40 %
